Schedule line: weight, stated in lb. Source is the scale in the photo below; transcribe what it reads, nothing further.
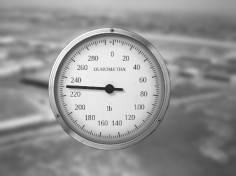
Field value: 230 lb
